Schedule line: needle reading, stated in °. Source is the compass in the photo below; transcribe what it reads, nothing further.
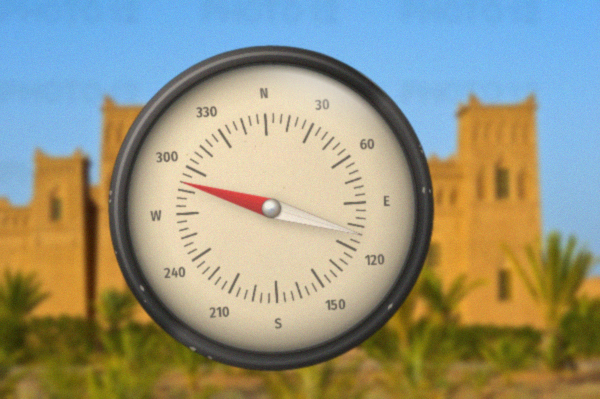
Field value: 290 °
